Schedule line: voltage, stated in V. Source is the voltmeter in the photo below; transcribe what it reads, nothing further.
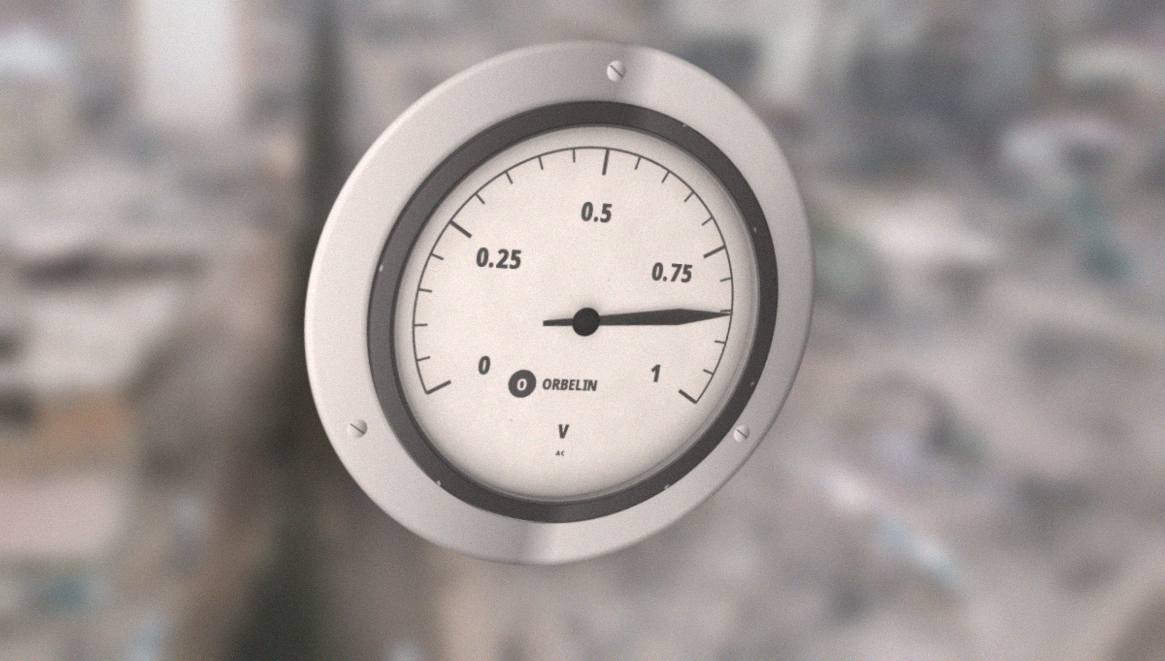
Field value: 0.85 V
